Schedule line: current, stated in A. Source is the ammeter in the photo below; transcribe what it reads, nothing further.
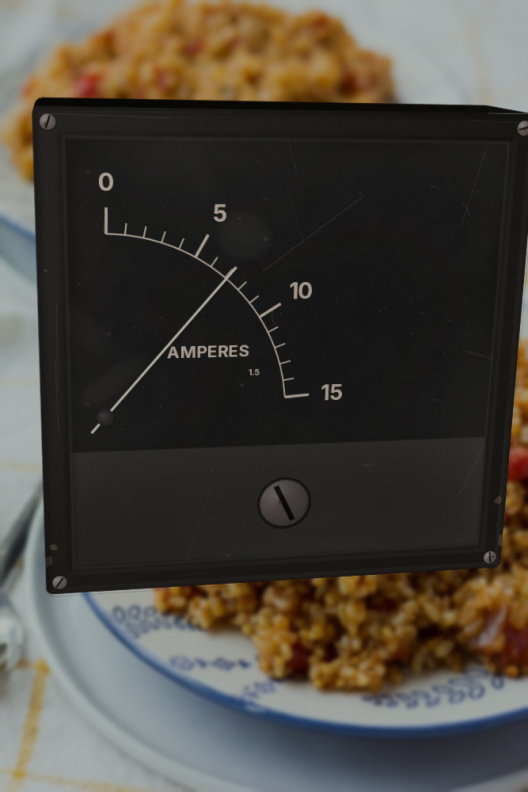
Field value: 7 A
